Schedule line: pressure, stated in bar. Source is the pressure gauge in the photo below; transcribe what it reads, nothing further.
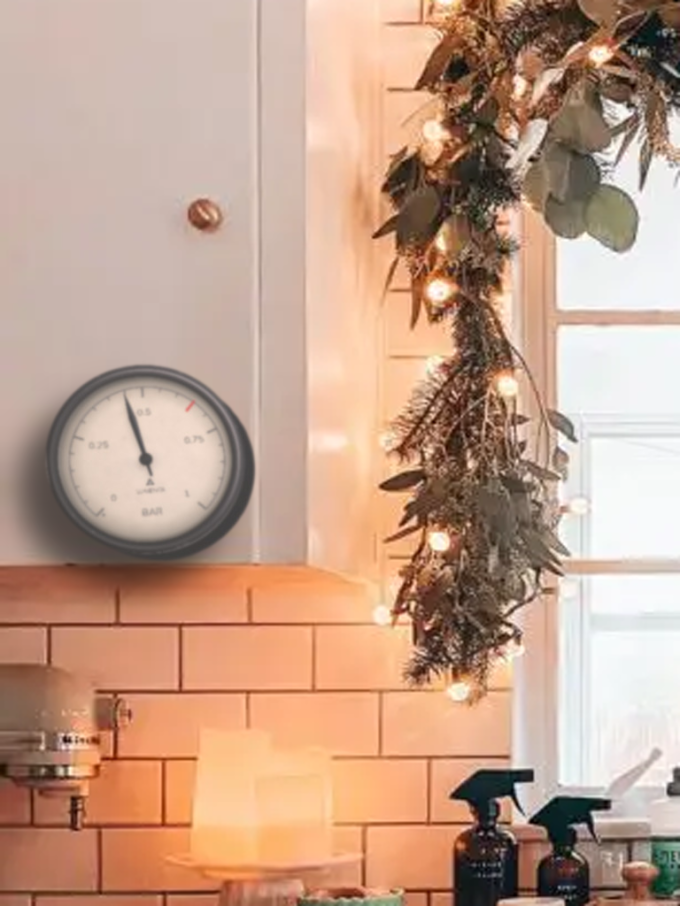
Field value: 0.45 bar
